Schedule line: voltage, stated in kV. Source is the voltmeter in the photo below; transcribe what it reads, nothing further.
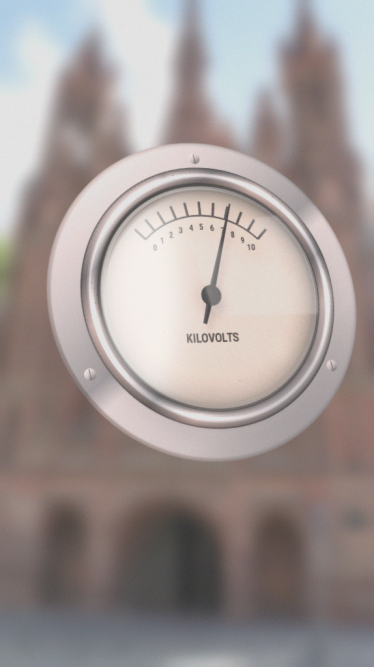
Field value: 7 kV
